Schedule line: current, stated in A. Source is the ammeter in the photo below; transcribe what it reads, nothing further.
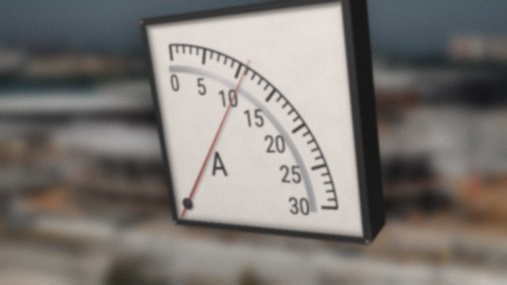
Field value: 11 A
